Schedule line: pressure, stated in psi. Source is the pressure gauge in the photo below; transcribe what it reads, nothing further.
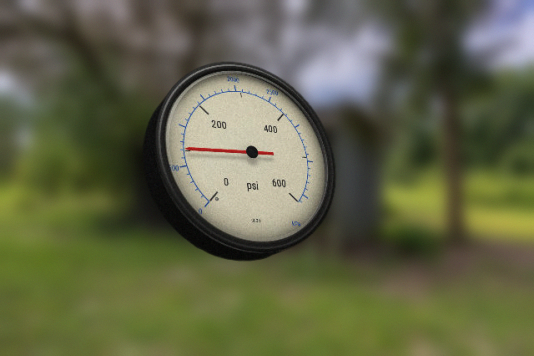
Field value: 100 psi
